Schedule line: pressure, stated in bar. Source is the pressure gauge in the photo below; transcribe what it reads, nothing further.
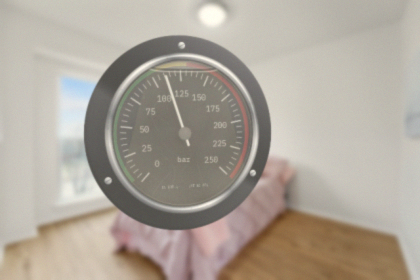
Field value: 110 bar
